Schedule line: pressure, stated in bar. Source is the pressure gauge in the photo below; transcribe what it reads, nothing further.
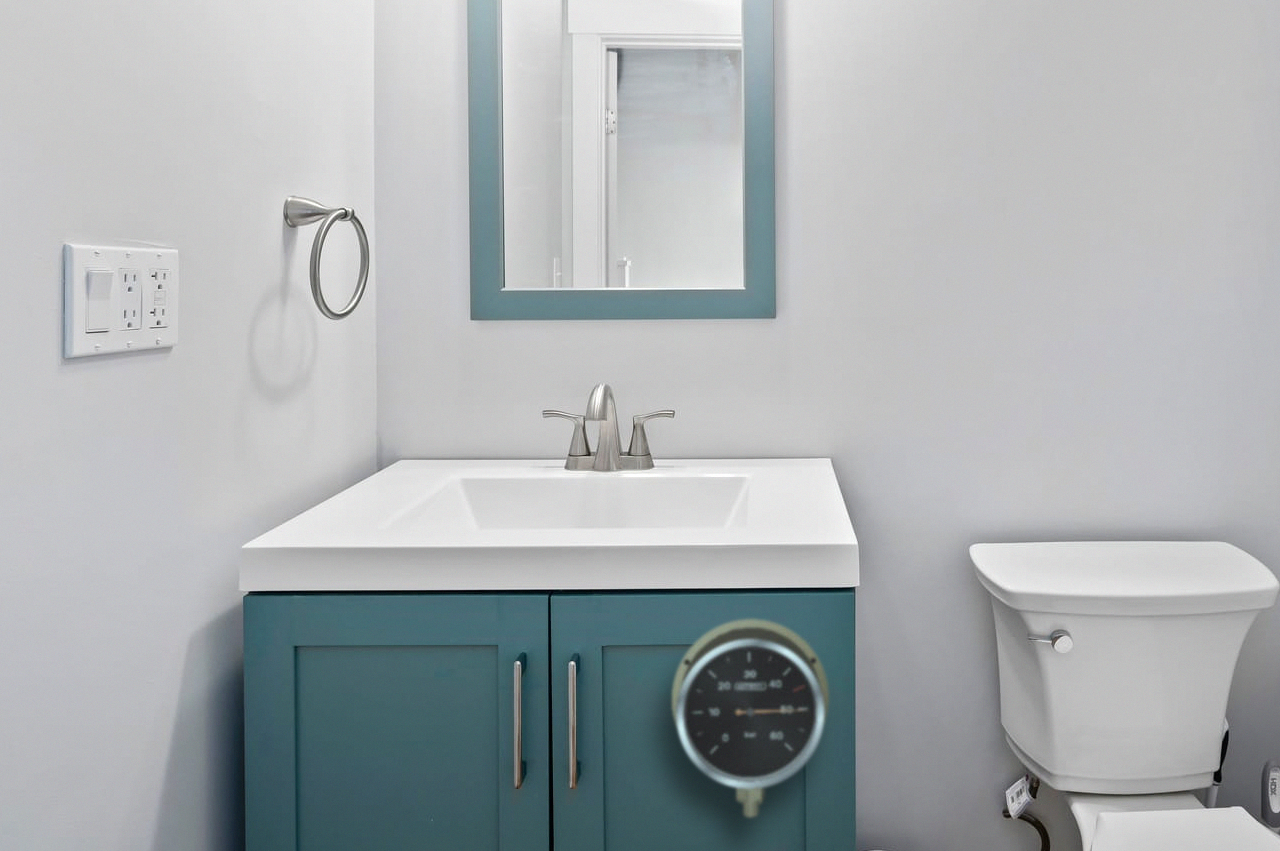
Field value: 50 bar
